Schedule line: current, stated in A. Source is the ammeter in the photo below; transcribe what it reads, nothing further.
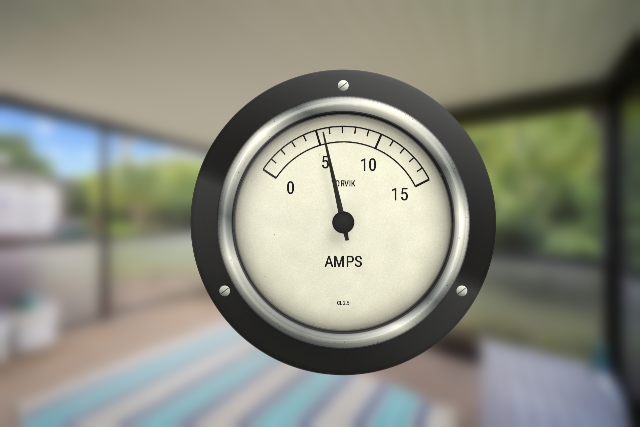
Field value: 5.5 A
